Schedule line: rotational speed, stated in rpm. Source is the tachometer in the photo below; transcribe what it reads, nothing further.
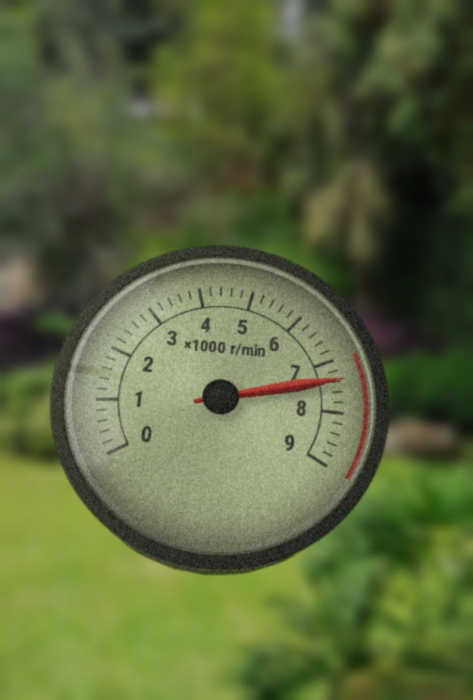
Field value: 7400 rpm
